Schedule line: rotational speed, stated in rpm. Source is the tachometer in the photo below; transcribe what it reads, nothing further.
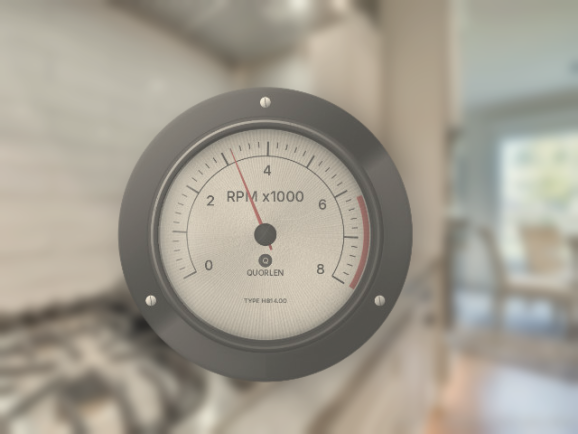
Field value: 3200 rpm
